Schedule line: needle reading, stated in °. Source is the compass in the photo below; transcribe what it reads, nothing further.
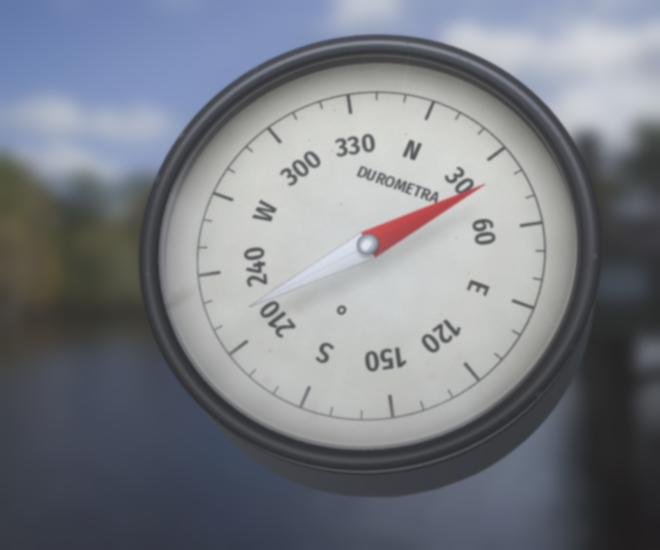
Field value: 40 °
